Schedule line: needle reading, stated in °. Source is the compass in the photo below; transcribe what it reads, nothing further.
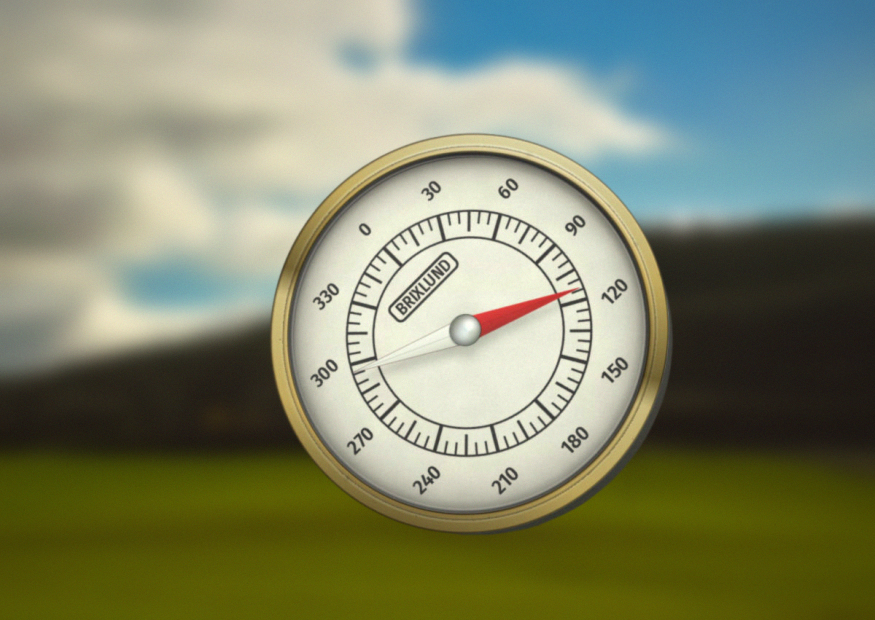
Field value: 115 °
